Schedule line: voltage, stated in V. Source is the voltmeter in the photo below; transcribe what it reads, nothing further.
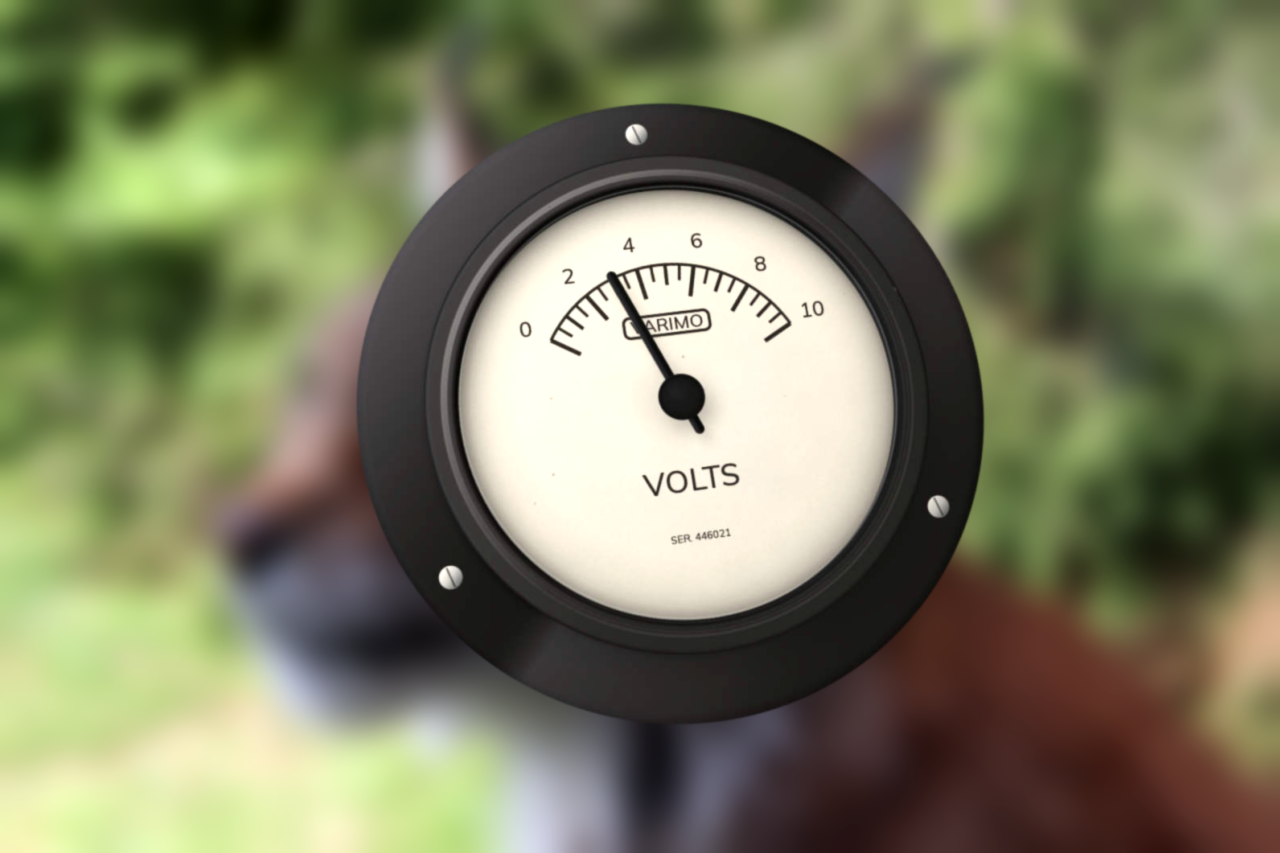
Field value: 3 V
